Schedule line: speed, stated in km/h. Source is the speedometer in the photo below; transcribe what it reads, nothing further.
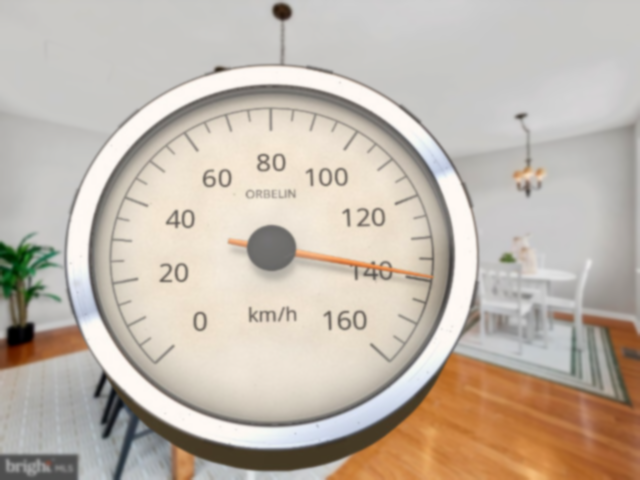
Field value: 140 km/h
